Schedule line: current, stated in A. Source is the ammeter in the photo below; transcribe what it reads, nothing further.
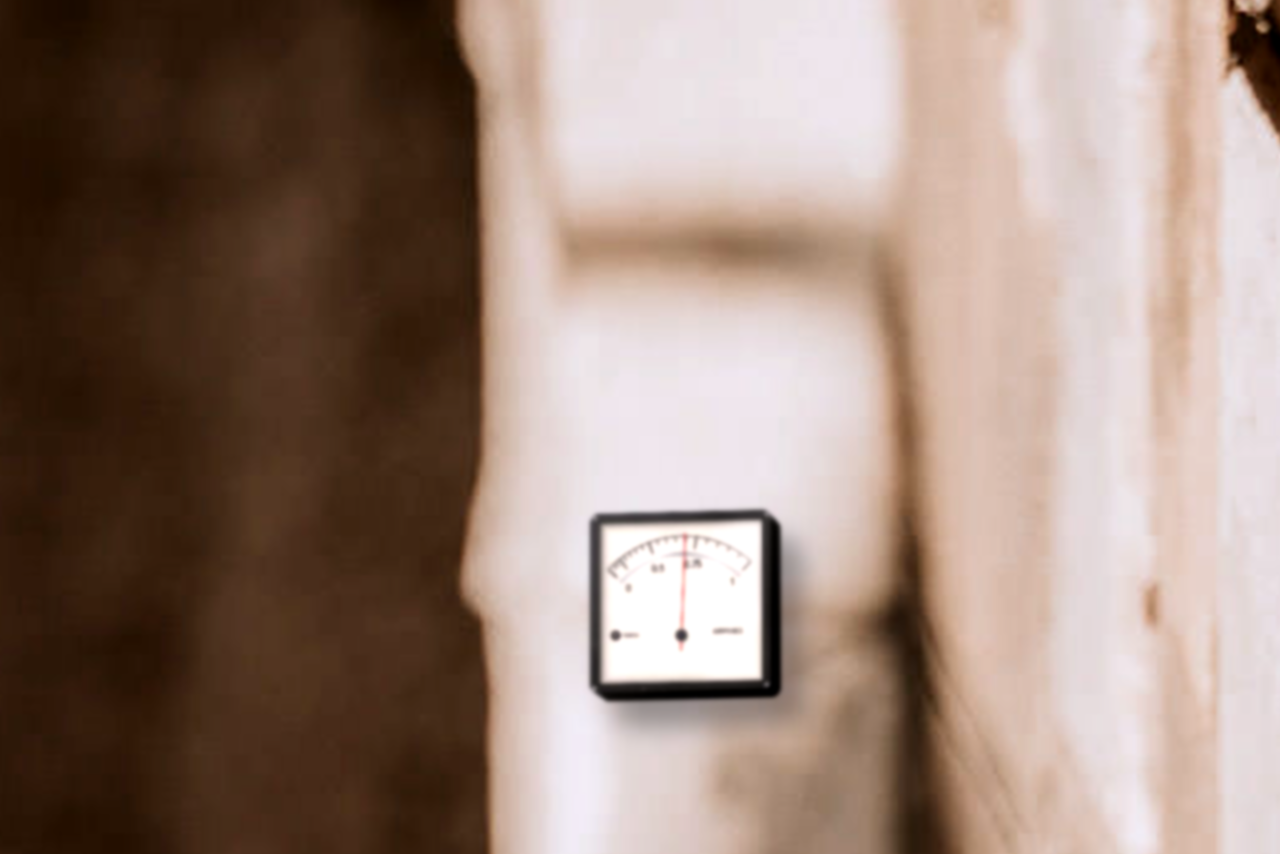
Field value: 0.7 A
